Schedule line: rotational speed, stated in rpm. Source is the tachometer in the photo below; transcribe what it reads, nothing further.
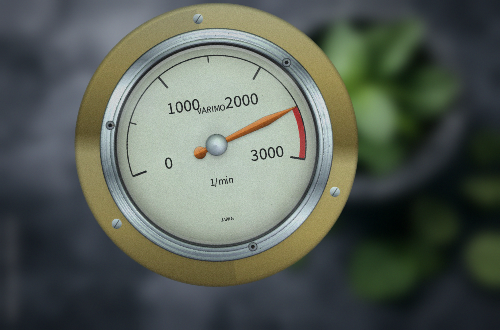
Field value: 2500 rpm
